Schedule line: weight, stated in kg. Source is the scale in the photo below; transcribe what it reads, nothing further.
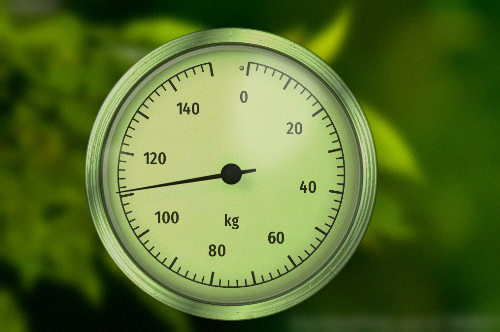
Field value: 111 kg
